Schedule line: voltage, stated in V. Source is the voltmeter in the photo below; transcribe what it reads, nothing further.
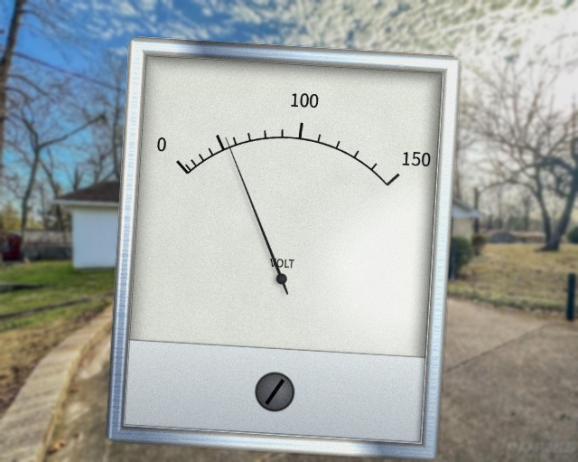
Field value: 55 V
